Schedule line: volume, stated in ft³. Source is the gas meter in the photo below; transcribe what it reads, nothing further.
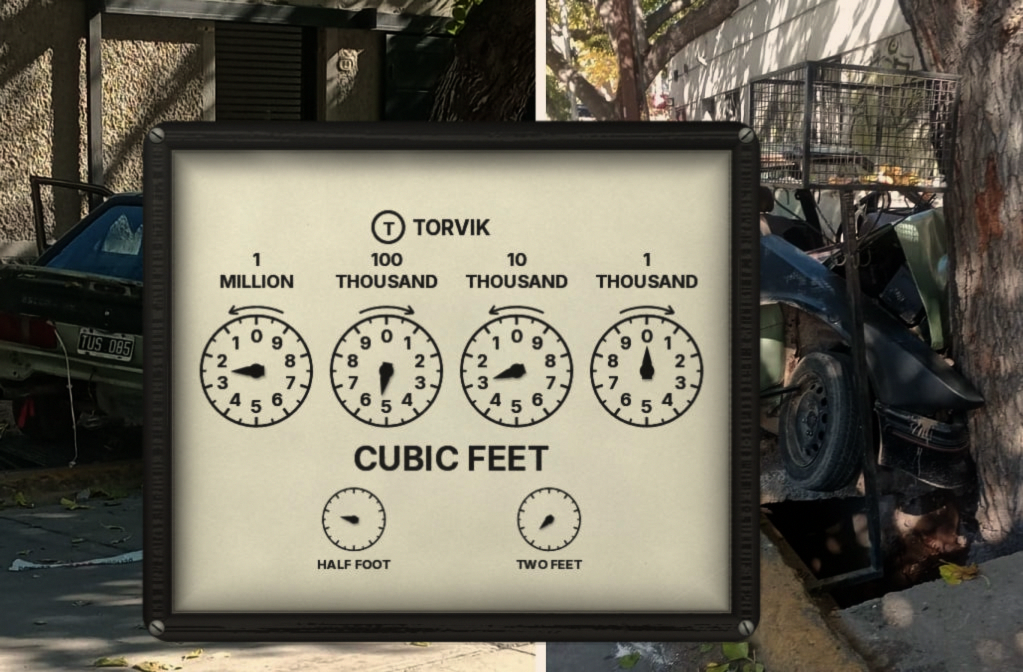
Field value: 253000 ft³
